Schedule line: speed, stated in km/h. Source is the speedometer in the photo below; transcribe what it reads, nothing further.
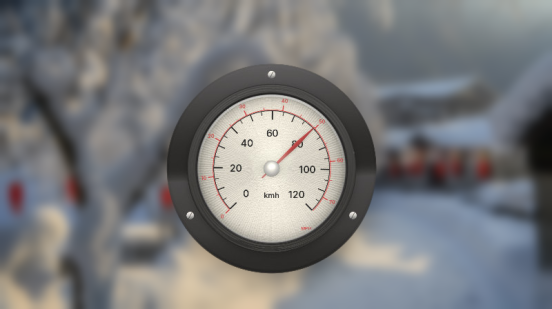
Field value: 80 km/h
